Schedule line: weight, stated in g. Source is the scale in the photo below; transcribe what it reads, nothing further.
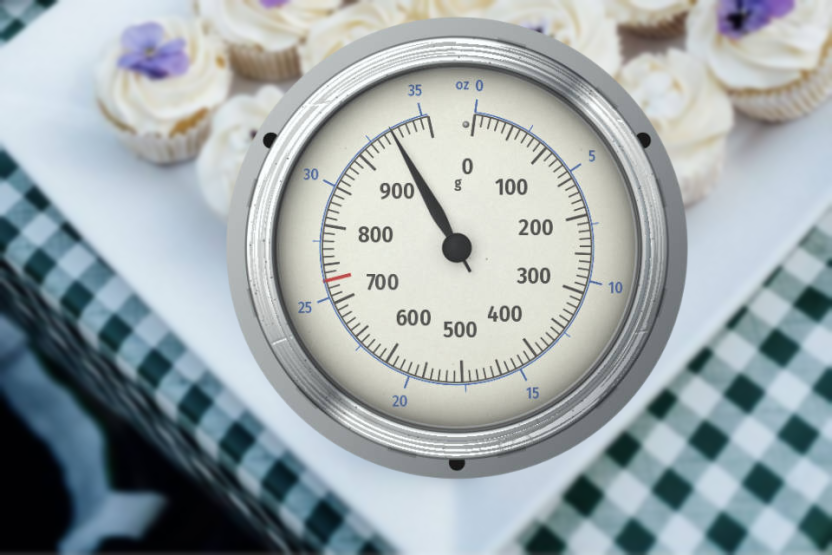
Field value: 950 g
